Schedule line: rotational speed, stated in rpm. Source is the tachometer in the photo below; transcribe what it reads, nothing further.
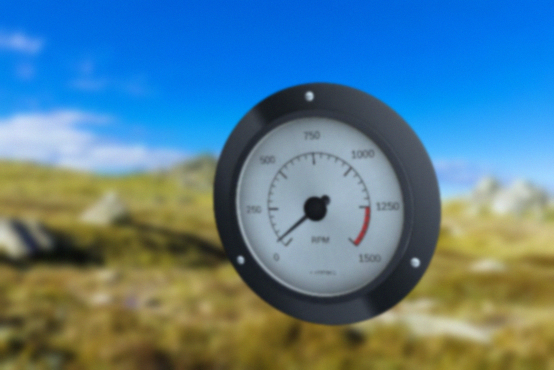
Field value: 50 rpm
